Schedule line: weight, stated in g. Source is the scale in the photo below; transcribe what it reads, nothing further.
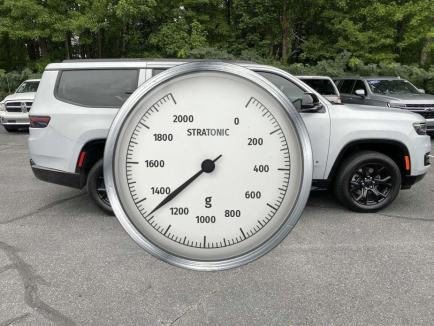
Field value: 1320 g
